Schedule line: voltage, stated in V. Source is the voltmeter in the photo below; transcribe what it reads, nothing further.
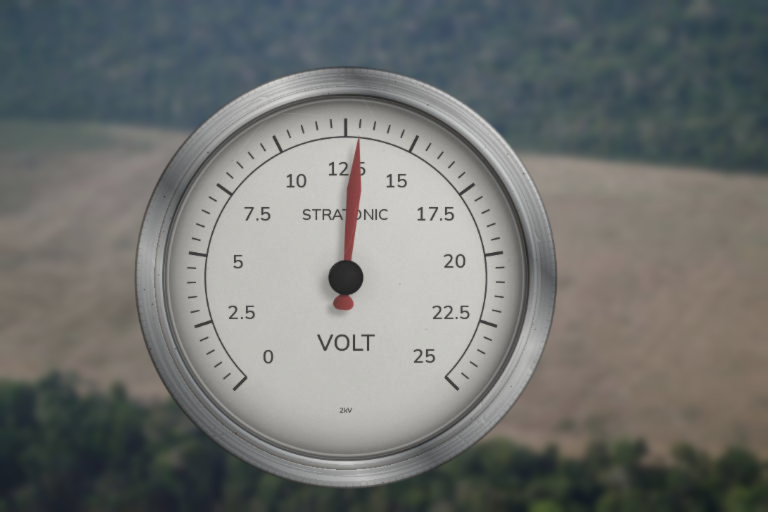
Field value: 13 V
